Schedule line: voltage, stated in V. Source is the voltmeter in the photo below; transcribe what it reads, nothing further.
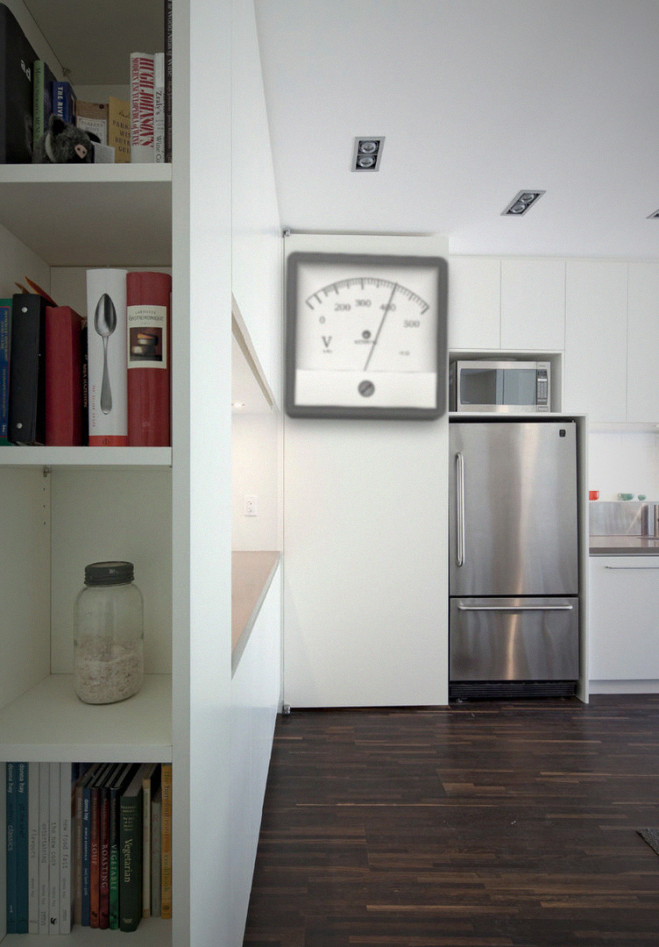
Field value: 400 V
